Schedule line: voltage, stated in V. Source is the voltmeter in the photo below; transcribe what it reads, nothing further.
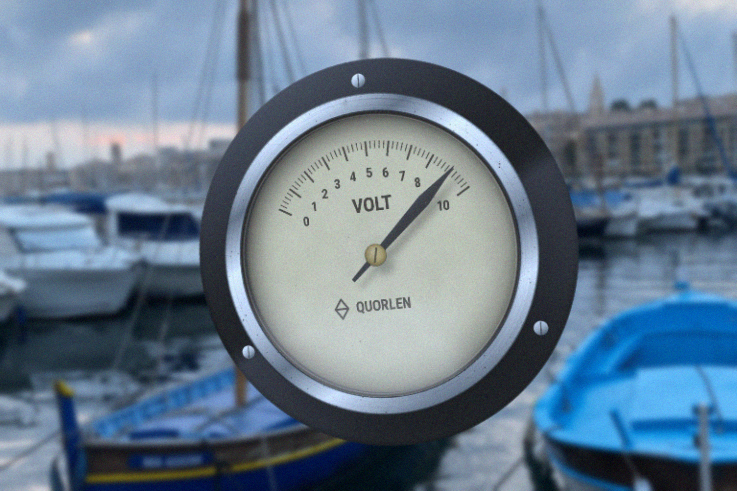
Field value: 9 V
